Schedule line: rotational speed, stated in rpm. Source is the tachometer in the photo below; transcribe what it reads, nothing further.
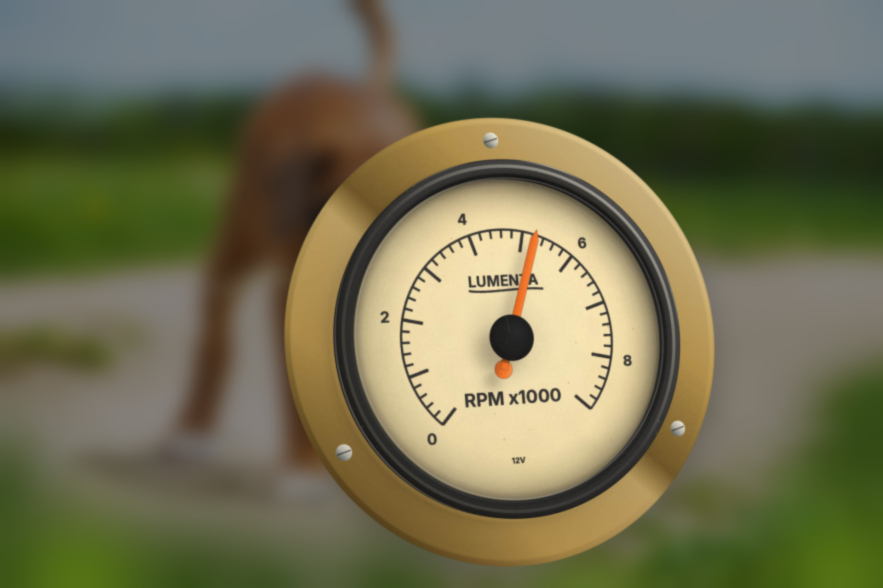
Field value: 5200 rpm
